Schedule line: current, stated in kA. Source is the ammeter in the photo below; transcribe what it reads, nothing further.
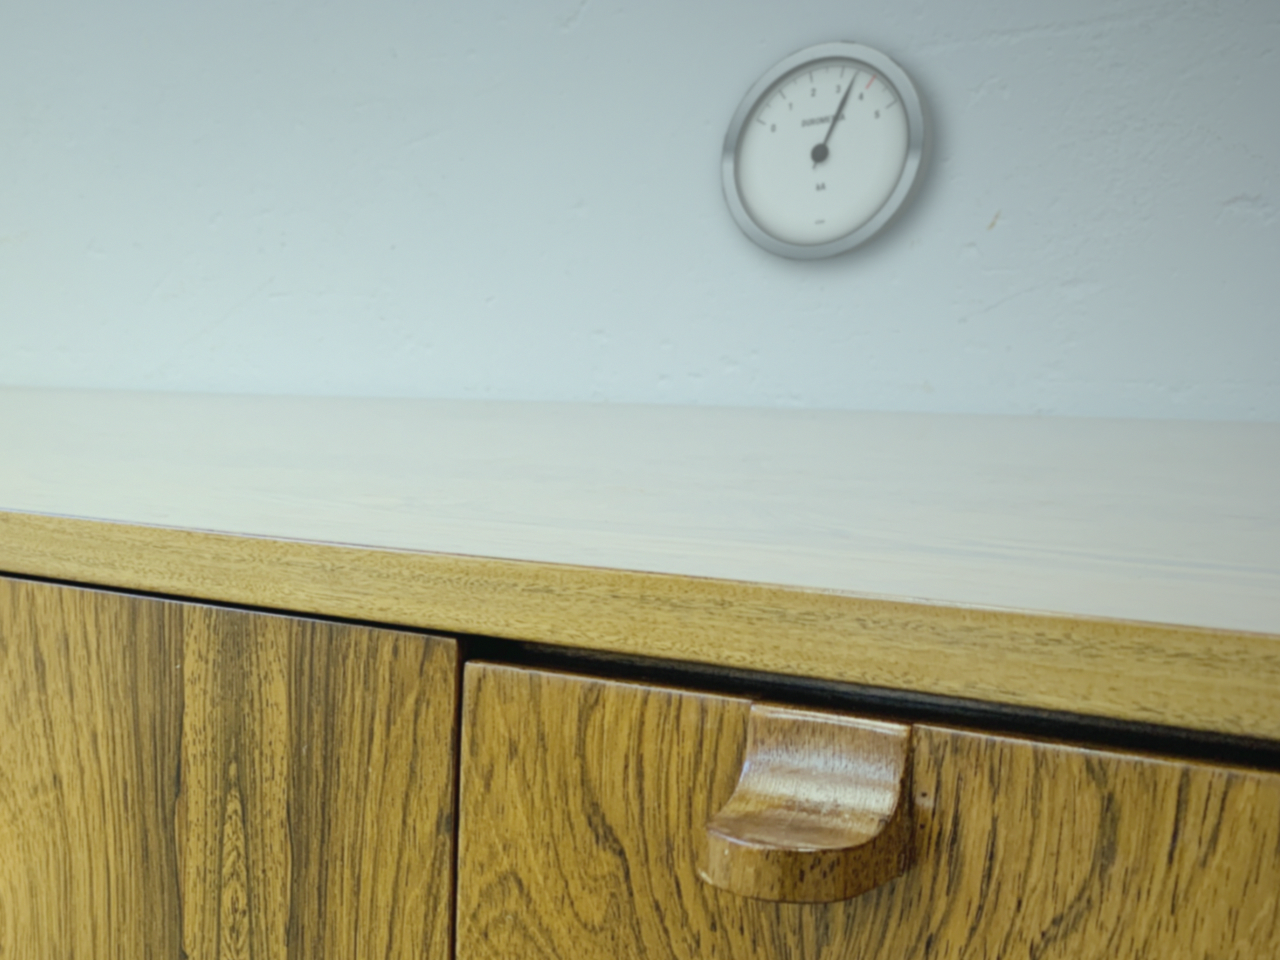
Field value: 3.5 kA
